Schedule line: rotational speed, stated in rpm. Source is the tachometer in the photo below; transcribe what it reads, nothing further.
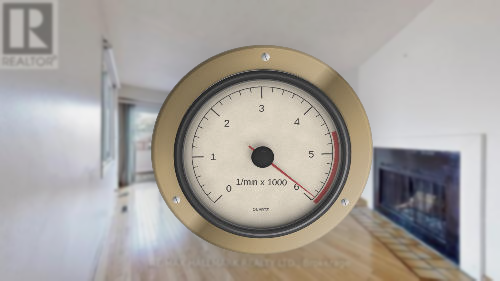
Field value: 5900 rpm
